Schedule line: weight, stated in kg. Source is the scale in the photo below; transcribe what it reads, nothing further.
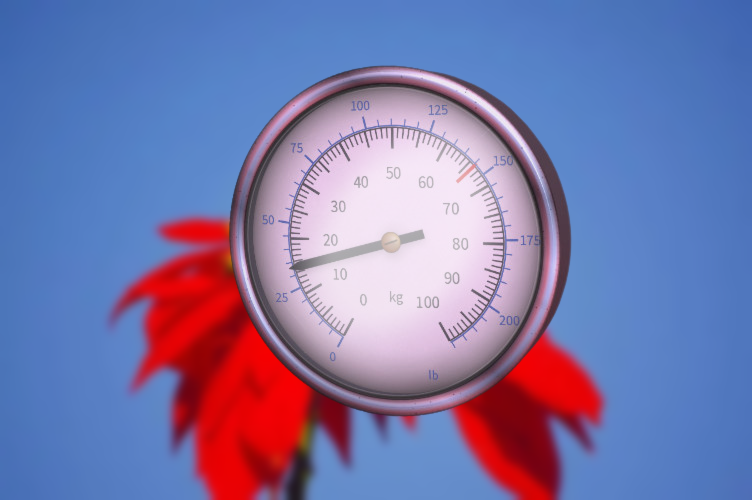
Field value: 15 kg
